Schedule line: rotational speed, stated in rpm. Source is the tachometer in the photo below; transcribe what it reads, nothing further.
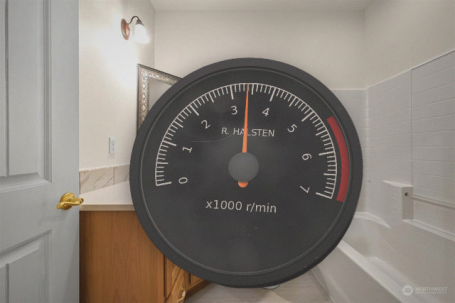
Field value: 3400 rpm
